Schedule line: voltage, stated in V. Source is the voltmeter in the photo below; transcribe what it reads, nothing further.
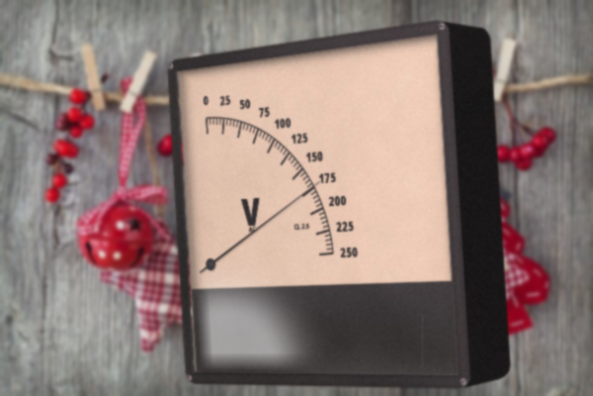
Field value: 175 V
